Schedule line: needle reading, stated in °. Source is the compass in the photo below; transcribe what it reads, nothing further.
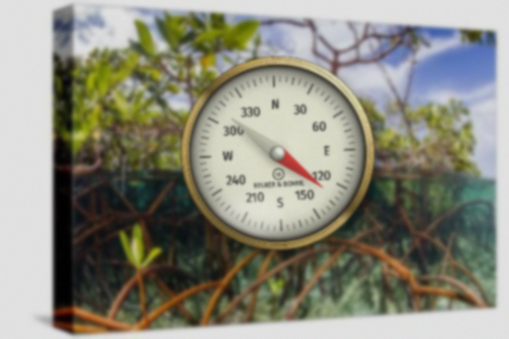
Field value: 130 °
